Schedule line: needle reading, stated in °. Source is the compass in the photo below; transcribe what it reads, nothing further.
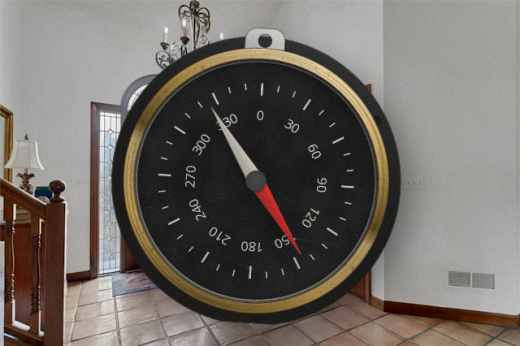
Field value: 145 °
